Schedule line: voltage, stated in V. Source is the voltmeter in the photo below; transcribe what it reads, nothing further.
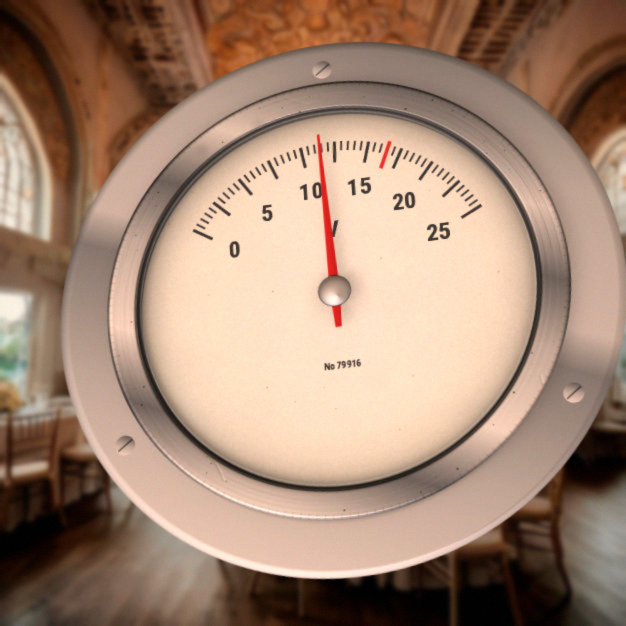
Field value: 11.5 V
